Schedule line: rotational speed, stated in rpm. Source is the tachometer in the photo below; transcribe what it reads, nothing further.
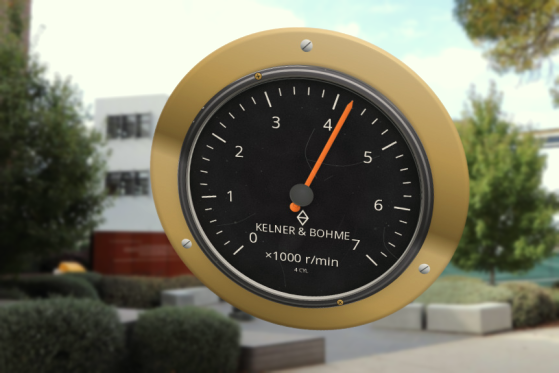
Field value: 4200 rpm
